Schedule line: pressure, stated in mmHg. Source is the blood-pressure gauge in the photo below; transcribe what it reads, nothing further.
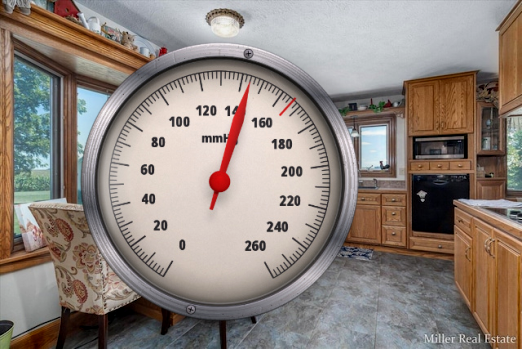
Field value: 144 mmHg
